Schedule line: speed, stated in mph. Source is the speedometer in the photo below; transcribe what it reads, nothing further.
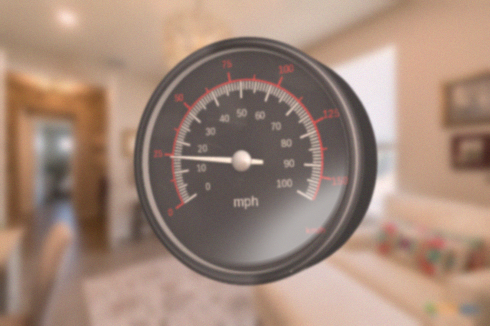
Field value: 15 mph
